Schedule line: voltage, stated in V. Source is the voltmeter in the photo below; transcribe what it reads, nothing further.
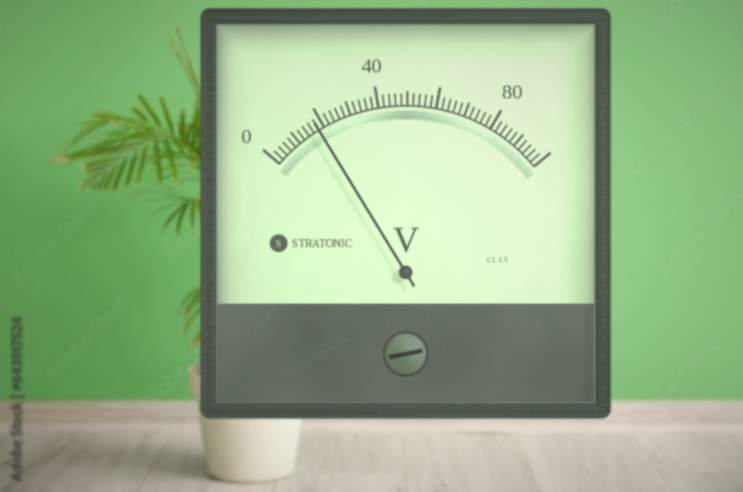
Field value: 18 V
